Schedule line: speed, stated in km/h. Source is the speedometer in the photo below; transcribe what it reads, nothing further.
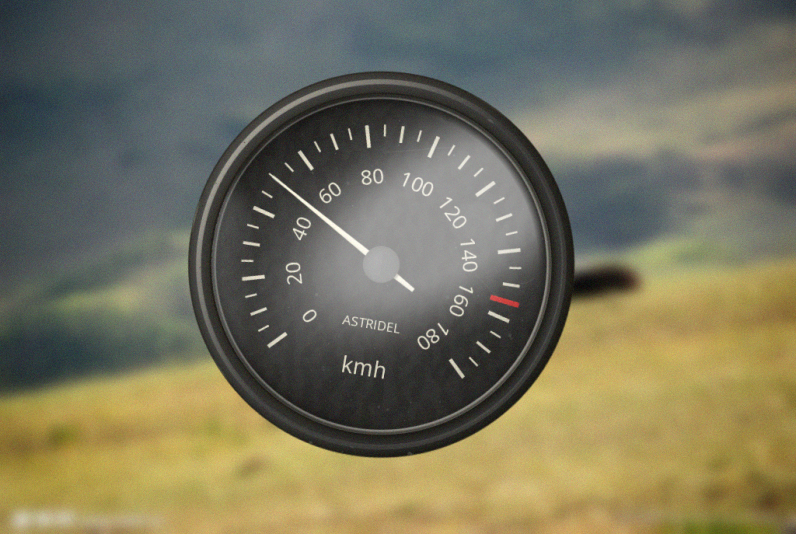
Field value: 50 km/h
